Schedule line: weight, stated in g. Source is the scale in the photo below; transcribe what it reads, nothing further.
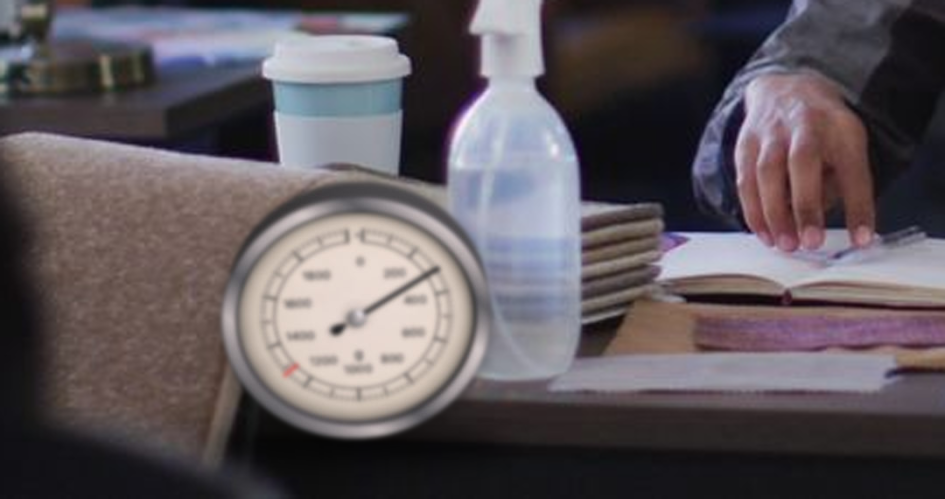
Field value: 300 g
